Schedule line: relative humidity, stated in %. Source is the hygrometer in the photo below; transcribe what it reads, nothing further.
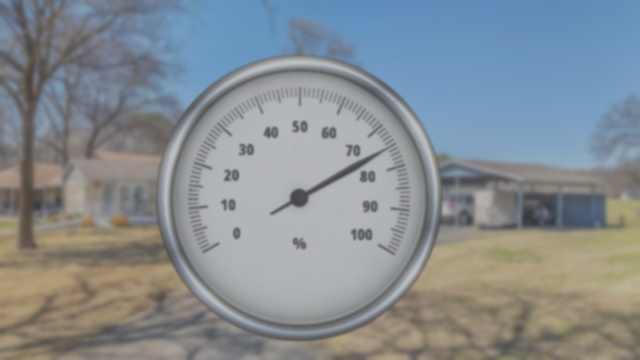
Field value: 75 %
